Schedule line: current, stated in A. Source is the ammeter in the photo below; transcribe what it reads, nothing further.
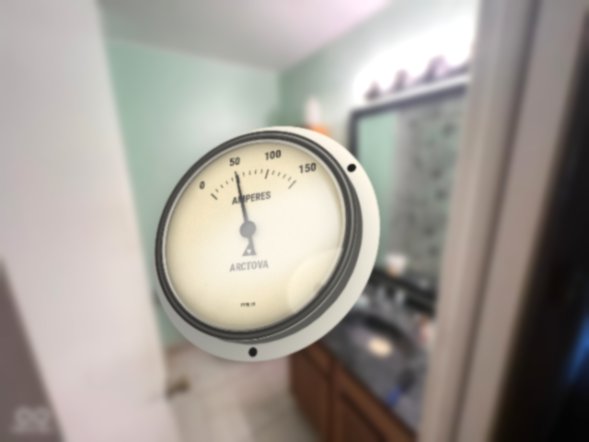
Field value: 50 A
